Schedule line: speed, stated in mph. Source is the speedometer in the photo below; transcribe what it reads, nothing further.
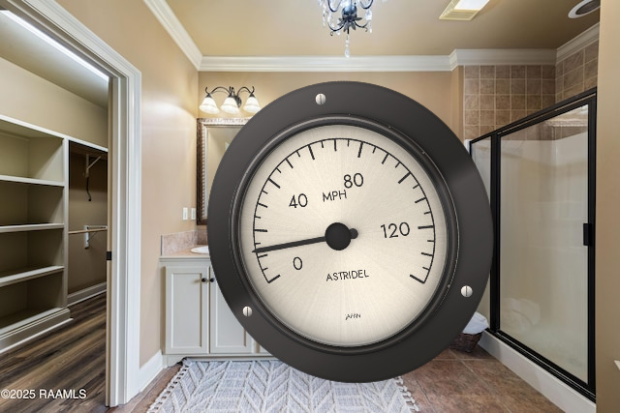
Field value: 12.5 mph
